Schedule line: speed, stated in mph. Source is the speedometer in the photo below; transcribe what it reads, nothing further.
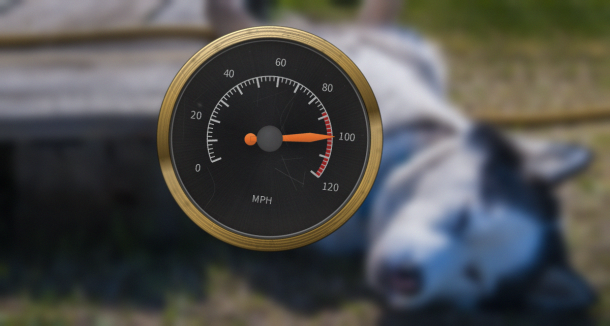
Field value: 100 mph
